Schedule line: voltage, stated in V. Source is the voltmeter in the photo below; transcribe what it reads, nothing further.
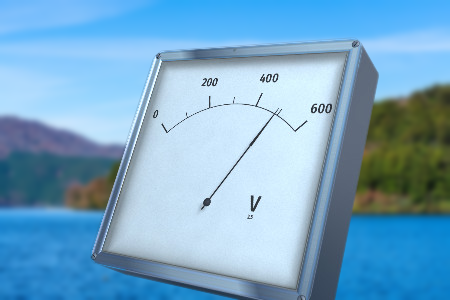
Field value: 500 V
